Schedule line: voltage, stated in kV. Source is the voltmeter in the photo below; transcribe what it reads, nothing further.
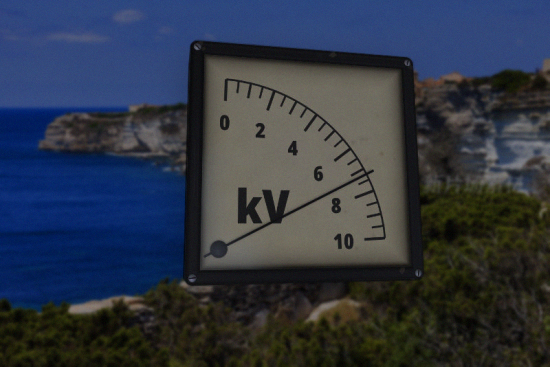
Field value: 7.25 kV
